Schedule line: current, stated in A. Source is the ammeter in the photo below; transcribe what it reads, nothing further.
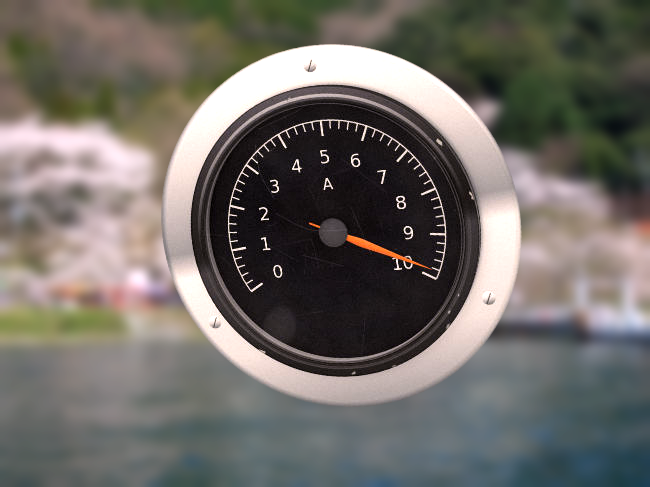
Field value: 9.8 A
